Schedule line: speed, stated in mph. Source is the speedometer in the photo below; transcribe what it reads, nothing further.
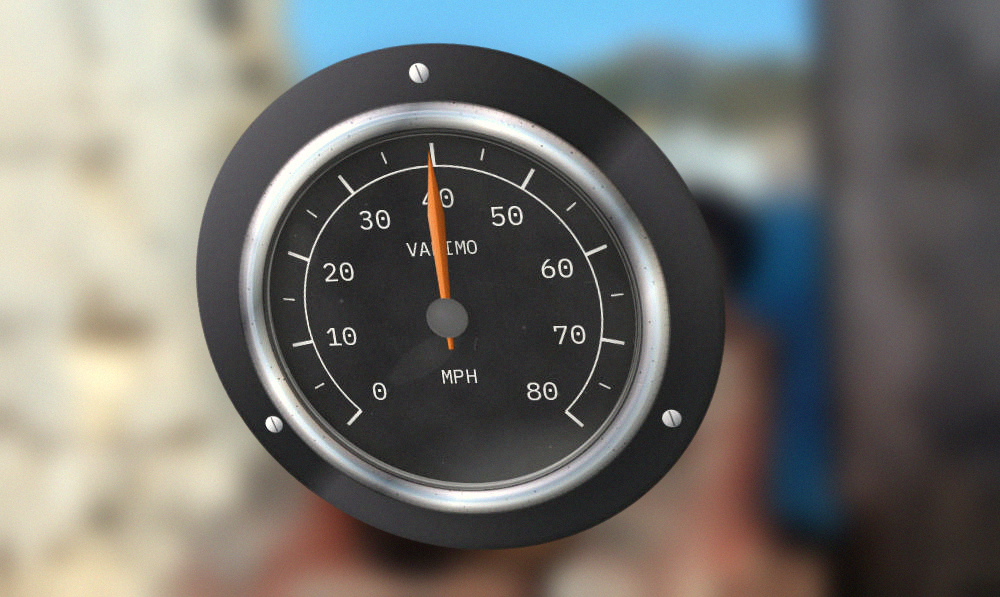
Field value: 40 mph
